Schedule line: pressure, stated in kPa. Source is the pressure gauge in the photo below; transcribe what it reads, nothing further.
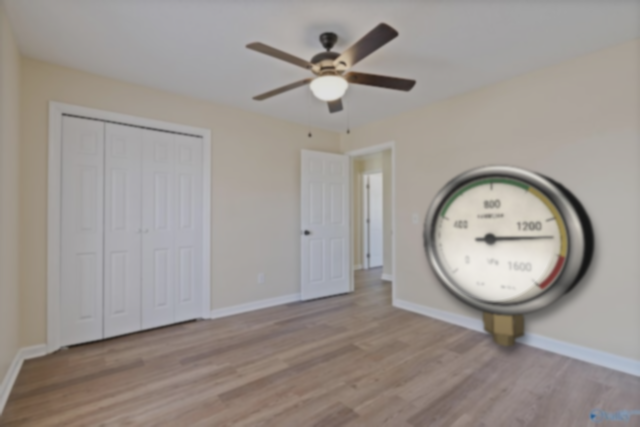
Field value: 1300 kPa
